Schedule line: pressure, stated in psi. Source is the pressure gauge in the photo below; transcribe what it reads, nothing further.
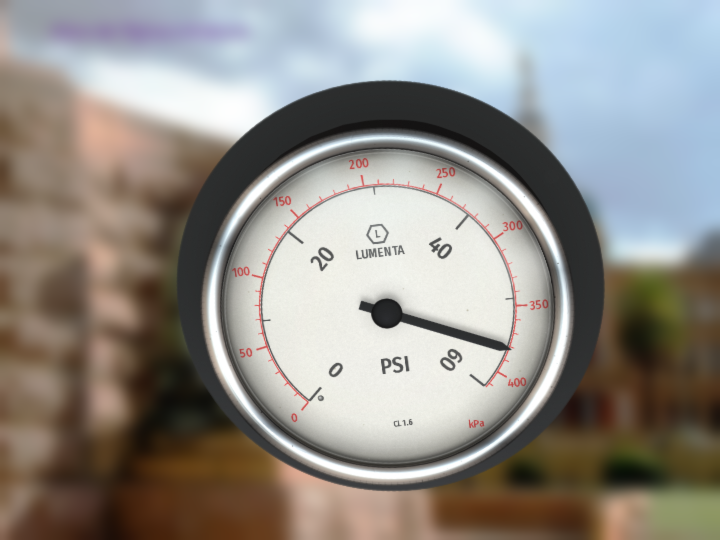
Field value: 55 psi
